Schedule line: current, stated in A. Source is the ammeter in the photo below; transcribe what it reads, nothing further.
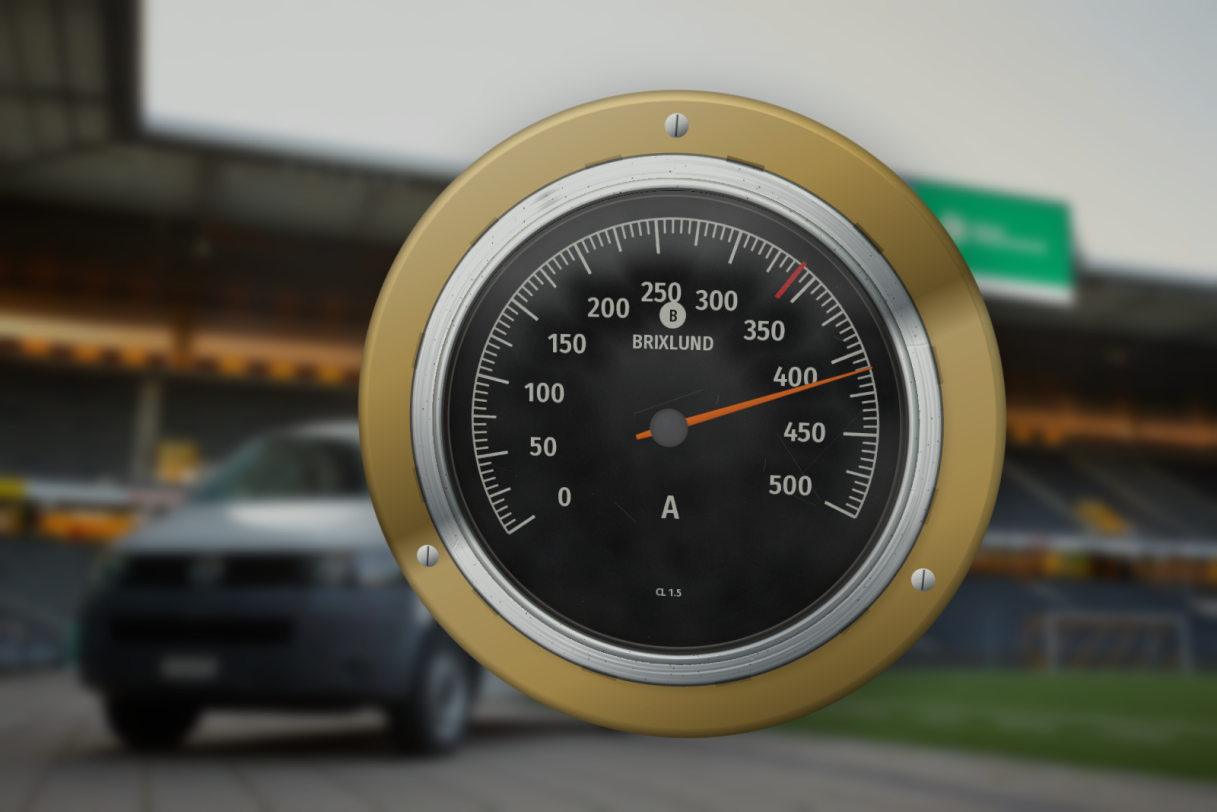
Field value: 410 A
